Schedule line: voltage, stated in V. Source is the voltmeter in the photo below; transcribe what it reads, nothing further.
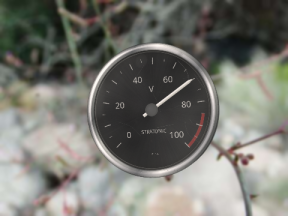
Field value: 70 V
